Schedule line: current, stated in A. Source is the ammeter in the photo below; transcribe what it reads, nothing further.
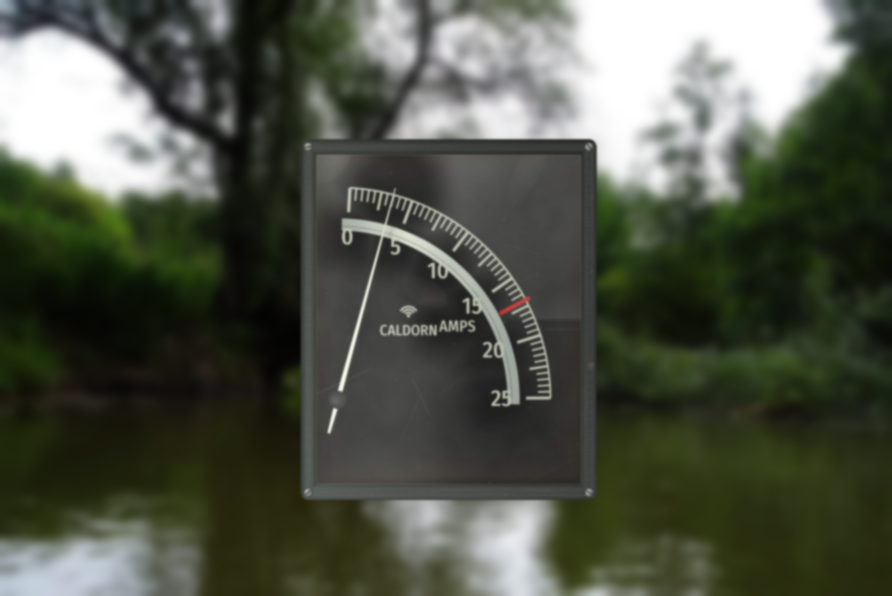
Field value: 3.5 A
